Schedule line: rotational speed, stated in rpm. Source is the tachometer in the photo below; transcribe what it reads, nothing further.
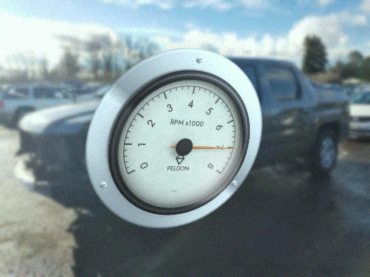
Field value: 7000 rpm
